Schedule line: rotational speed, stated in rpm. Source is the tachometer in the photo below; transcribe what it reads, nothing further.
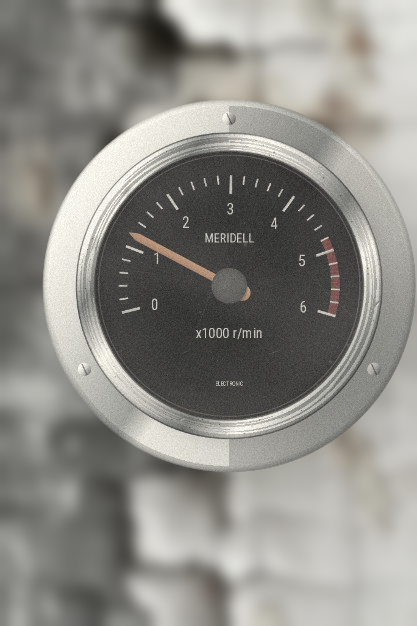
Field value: 1200 rpm
